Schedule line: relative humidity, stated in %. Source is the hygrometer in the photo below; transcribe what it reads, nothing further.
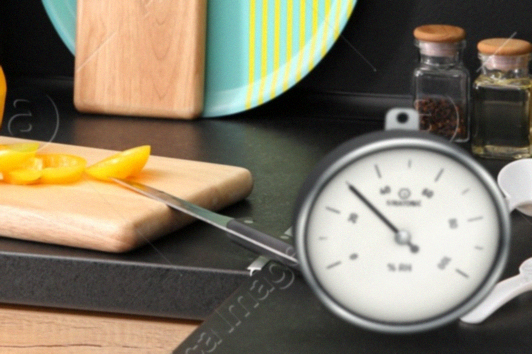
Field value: 30 %
